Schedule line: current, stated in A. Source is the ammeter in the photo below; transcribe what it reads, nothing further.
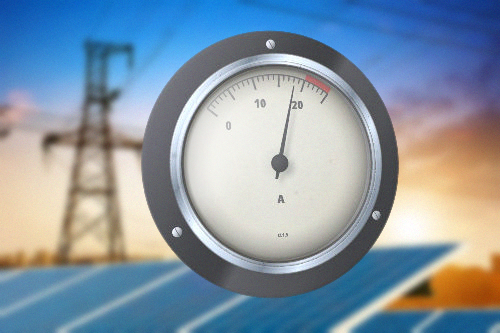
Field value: 18 A
